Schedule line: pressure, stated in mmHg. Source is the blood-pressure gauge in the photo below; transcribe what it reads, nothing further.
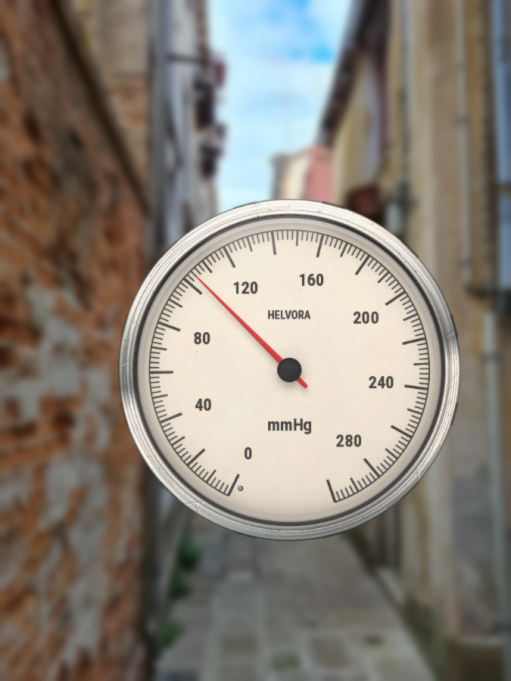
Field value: 104 mmHg
